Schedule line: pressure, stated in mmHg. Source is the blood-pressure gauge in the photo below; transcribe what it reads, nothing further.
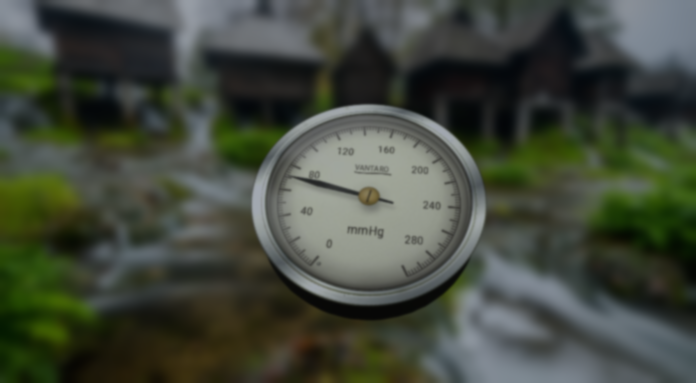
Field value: 70 mmHg
